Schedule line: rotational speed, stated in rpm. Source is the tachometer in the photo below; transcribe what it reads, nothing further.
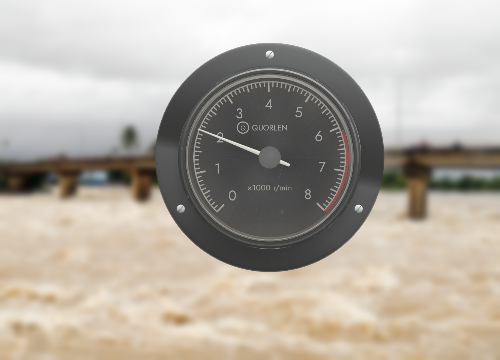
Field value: 2000 rpm
